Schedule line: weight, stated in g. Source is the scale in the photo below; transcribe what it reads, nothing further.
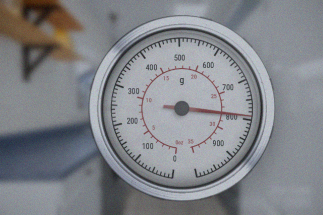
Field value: 790 g
